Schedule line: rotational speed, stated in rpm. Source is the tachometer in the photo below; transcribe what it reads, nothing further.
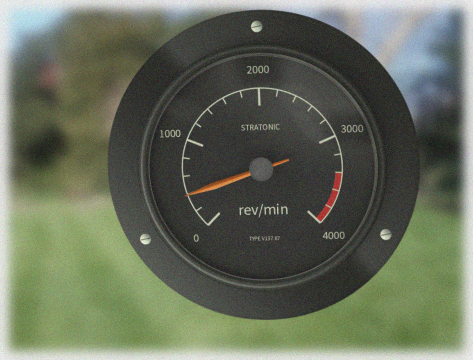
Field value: 400 rpm
